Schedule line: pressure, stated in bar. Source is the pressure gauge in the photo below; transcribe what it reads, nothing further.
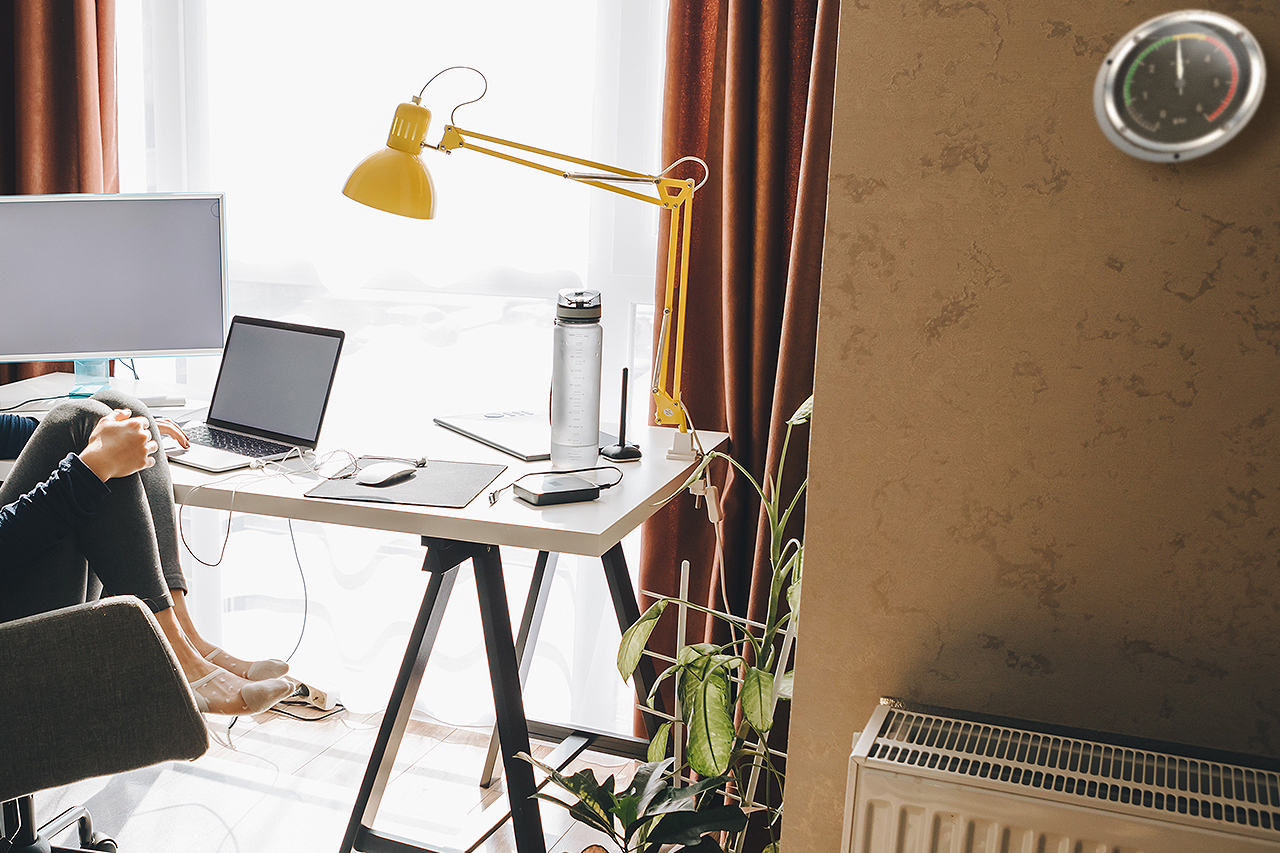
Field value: 3 bar
